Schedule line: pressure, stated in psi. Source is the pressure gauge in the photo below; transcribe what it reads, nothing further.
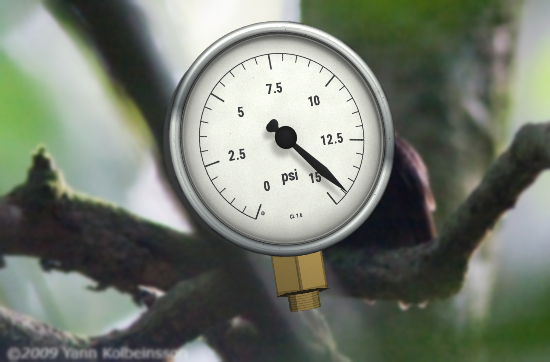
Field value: 14.5 psi
